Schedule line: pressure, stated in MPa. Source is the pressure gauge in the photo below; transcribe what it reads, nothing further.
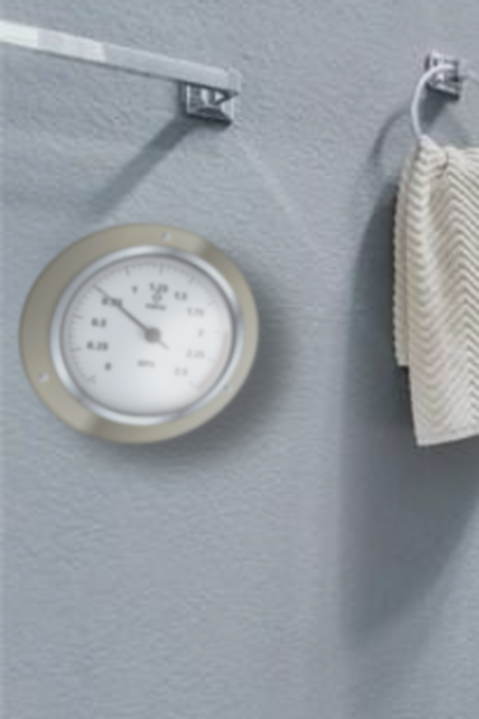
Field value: 0.75 MPa
